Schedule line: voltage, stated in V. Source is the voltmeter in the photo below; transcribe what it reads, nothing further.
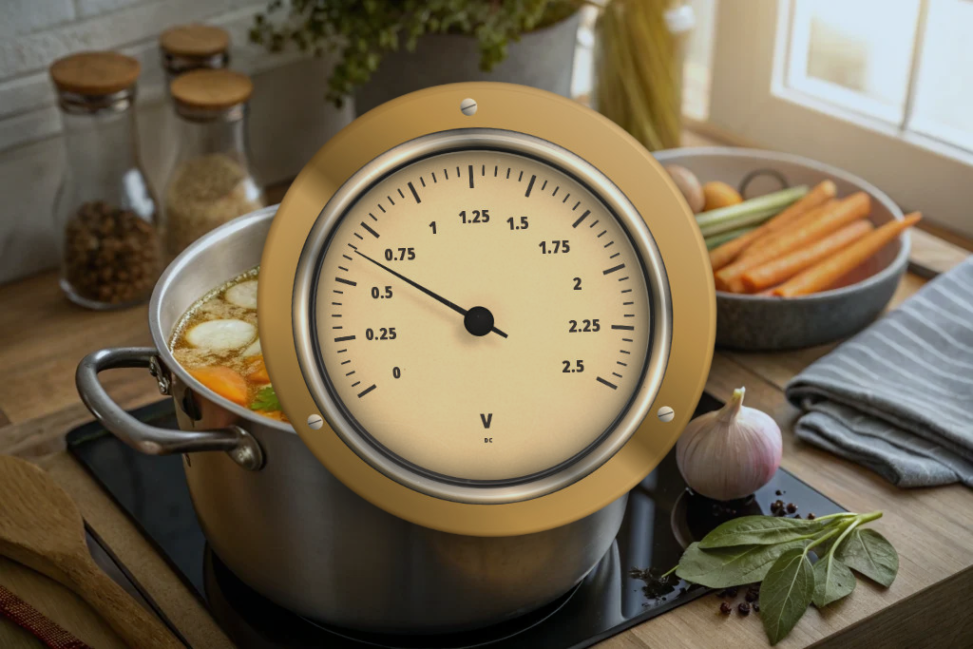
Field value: 0.65 V
